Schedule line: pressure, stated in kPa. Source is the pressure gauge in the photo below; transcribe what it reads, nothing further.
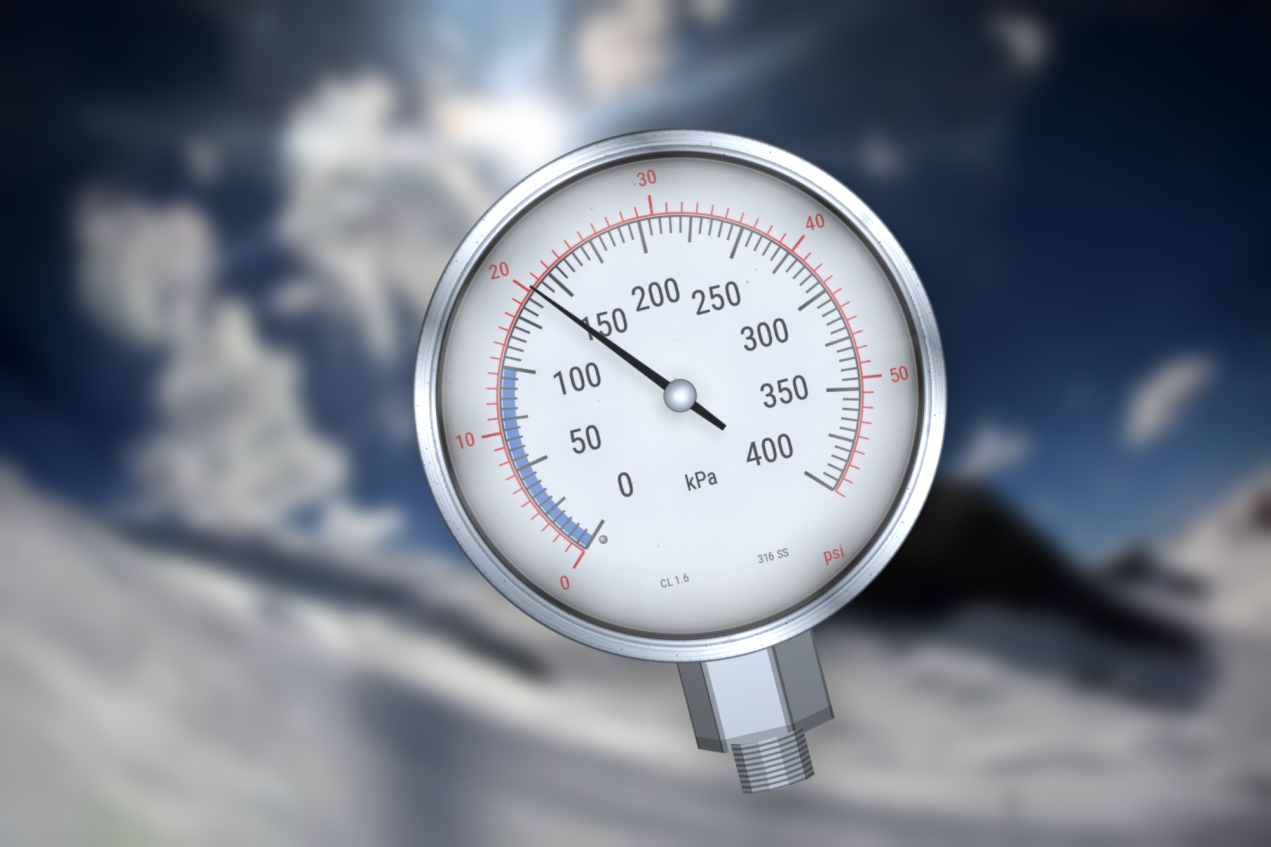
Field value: 140 kPa
